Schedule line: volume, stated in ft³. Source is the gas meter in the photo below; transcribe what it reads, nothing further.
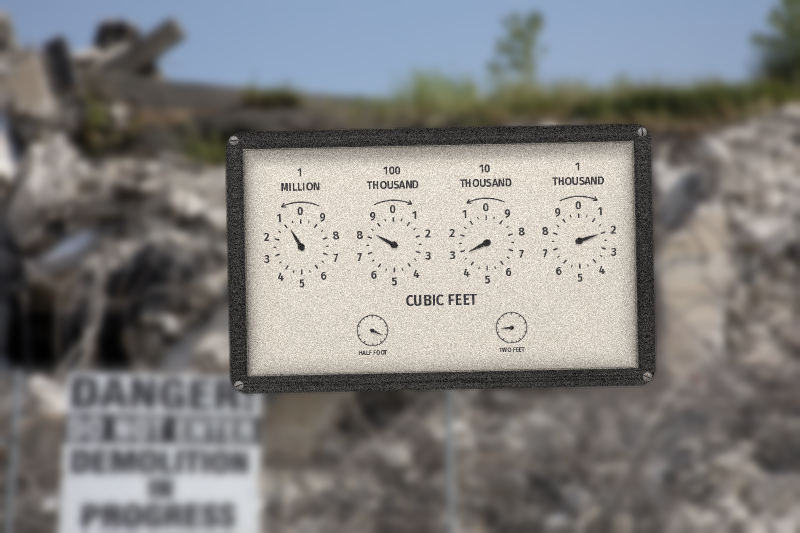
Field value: 83200 ft³
